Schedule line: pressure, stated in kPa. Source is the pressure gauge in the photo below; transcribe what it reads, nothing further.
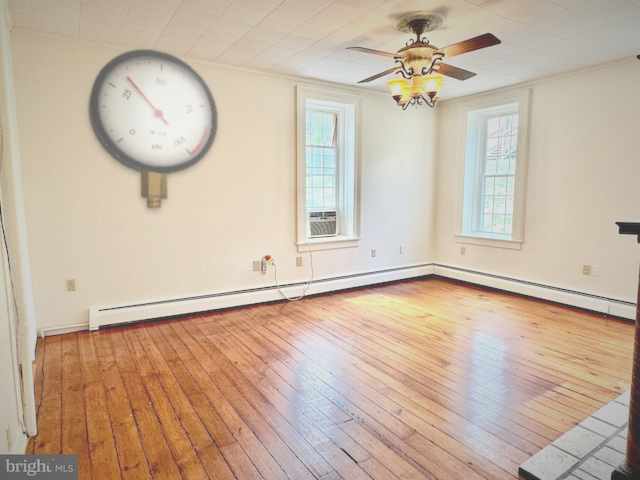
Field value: 32.5 kPa
